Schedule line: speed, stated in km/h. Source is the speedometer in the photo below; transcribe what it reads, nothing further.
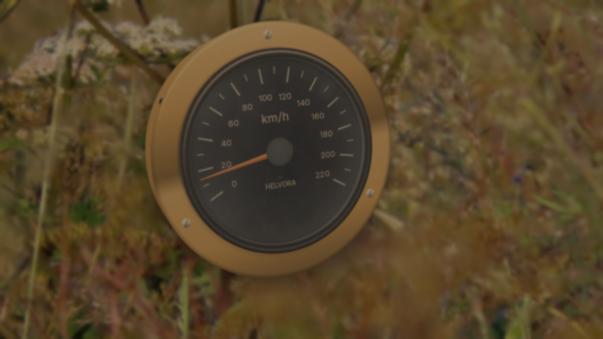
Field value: 15 km/h
